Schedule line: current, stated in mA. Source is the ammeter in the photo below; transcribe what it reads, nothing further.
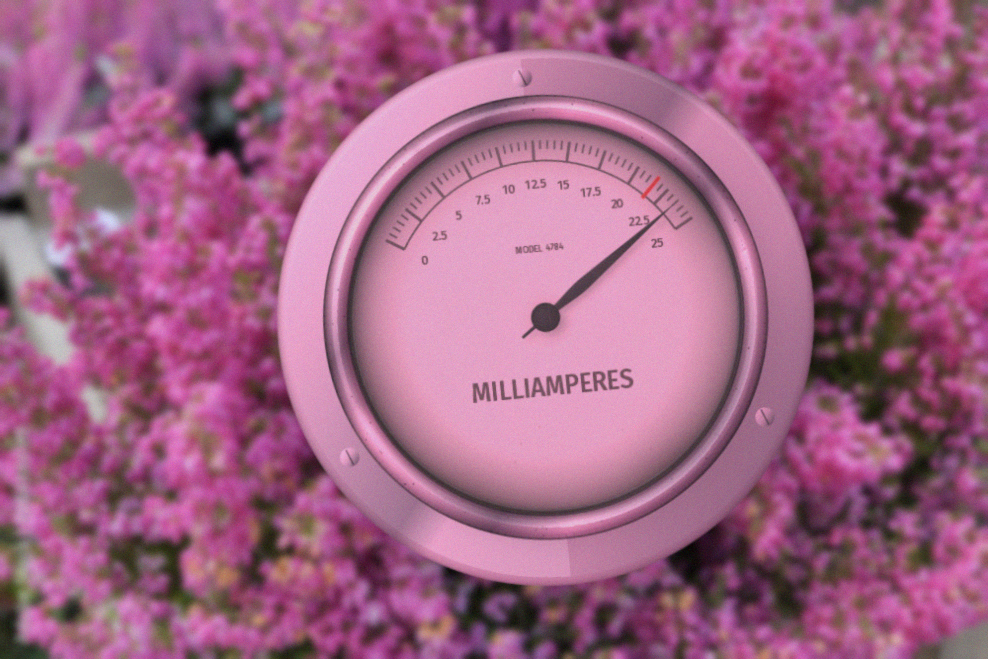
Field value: 23.5 mA
